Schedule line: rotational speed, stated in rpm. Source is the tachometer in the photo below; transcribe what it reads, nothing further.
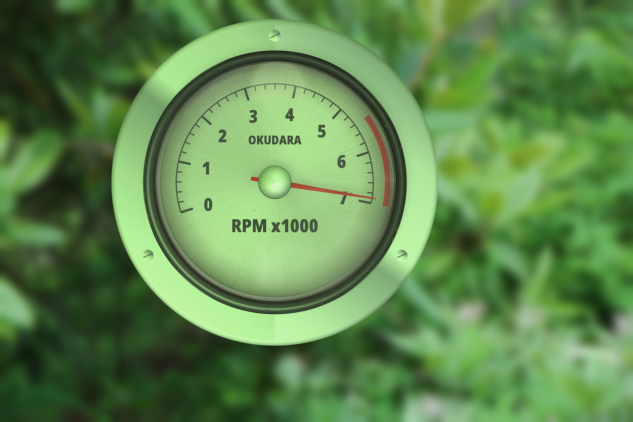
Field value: 6900 rpm
